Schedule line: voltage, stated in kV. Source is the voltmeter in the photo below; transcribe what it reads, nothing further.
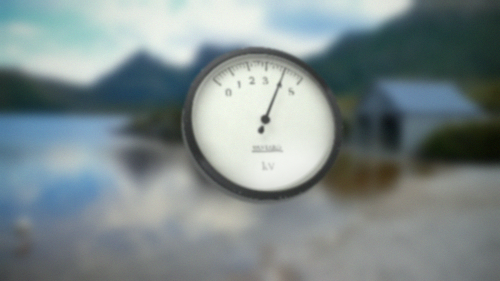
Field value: 4 kV
